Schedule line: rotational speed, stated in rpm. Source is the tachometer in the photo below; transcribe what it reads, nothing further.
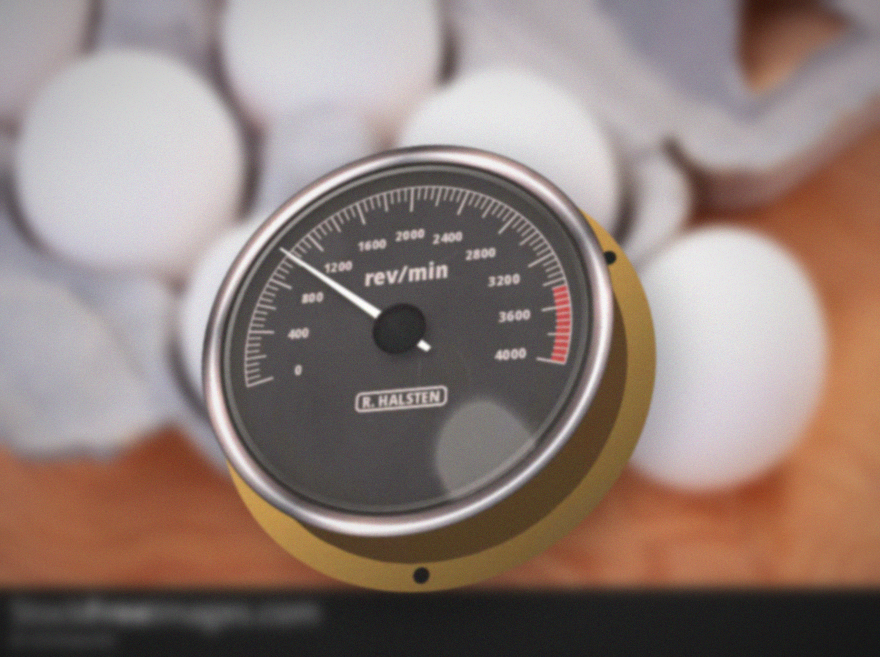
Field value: 1000 rpm
